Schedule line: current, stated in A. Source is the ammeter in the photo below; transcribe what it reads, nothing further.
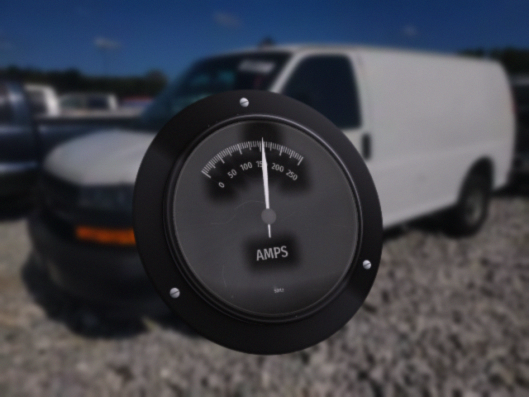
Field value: 150 A
